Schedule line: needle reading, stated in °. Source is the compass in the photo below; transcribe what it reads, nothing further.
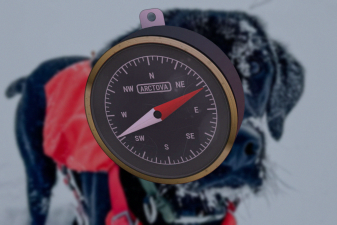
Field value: 65 °
